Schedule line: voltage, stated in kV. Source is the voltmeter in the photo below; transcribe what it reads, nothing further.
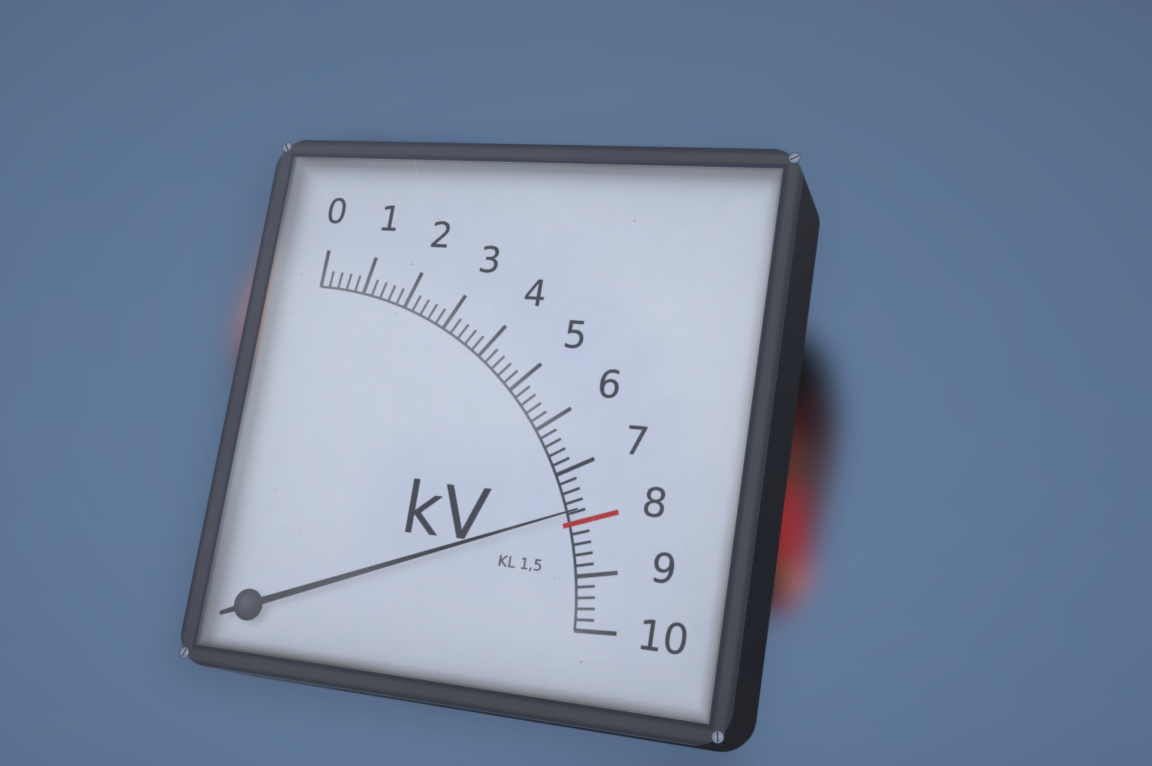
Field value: 7.8 kV
